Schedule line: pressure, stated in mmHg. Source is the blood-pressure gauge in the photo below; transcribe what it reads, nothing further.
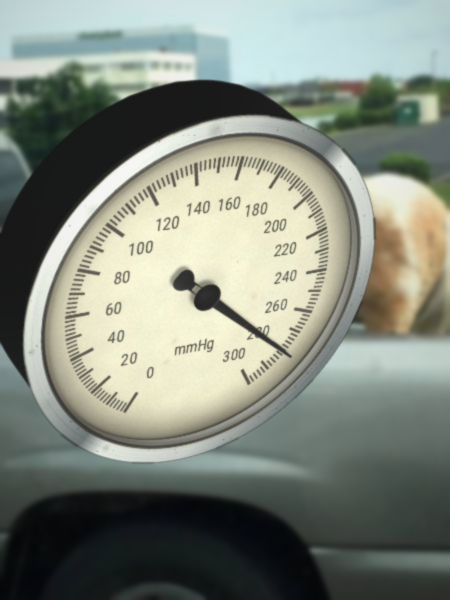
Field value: 280 mmHg
